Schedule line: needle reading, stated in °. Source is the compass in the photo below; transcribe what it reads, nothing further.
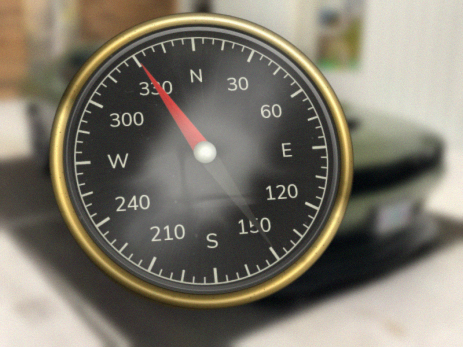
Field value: 330 °
